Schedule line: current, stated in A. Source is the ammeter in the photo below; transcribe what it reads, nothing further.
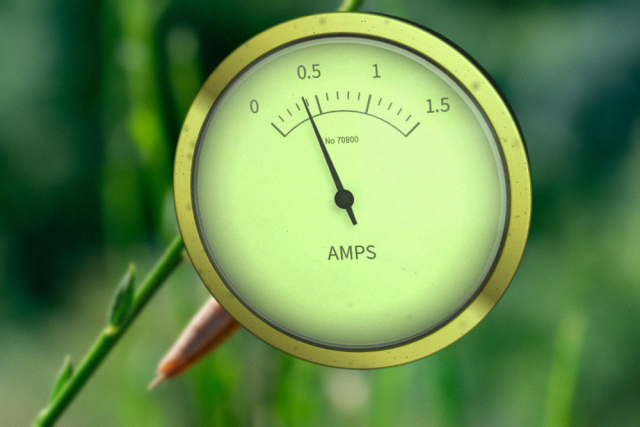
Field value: 0.4 A
